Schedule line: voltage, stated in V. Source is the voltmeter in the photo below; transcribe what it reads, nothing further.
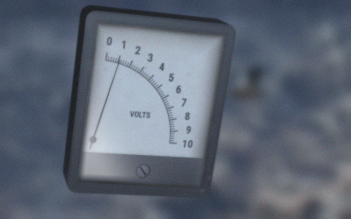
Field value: 1 V
